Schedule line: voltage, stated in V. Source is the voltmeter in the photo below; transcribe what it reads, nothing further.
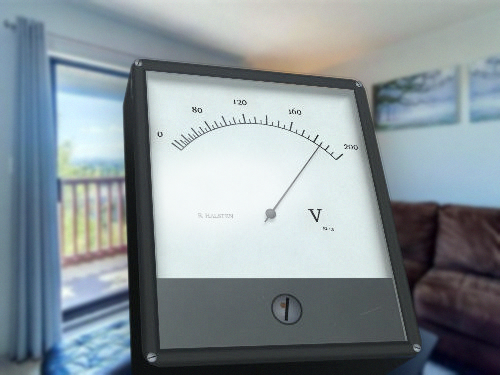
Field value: 185 V
